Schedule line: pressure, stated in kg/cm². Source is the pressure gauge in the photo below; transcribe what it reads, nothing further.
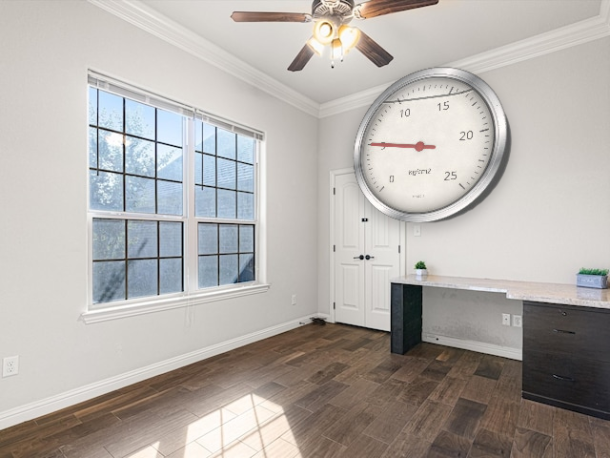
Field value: 5 kg/cm²
